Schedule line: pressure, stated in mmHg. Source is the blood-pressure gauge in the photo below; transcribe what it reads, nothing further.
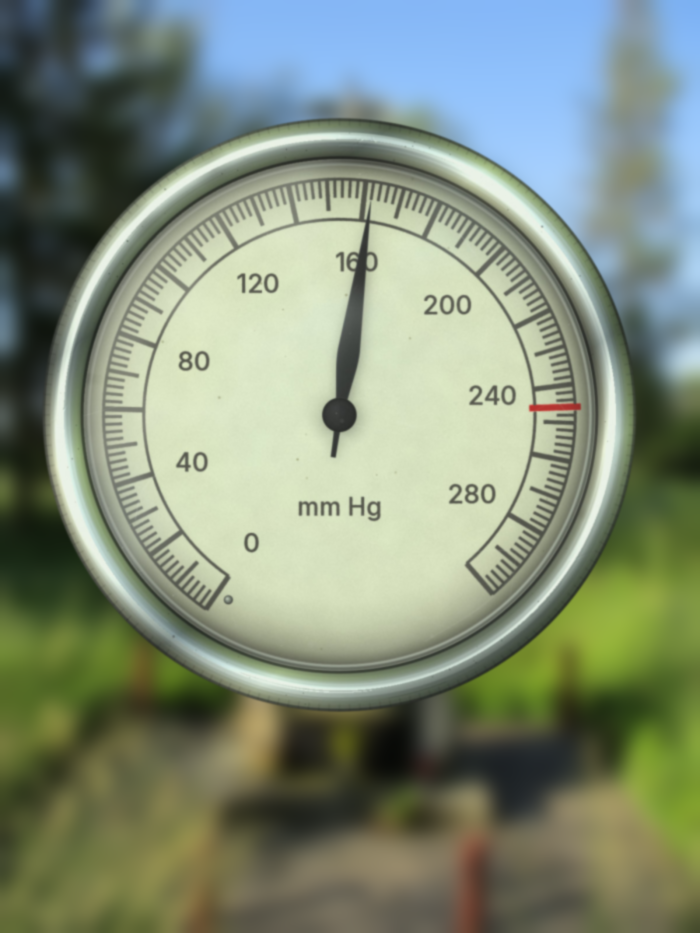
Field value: 162 mmHg
